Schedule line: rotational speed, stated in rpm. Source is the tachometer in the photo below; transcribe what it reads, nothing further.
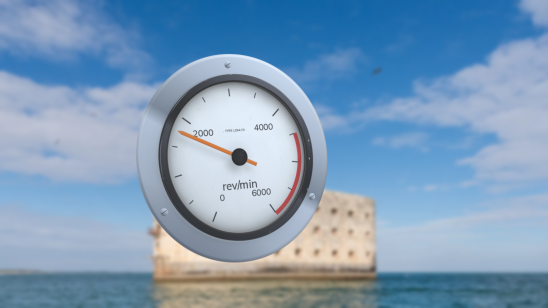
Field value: 1750 rpm
